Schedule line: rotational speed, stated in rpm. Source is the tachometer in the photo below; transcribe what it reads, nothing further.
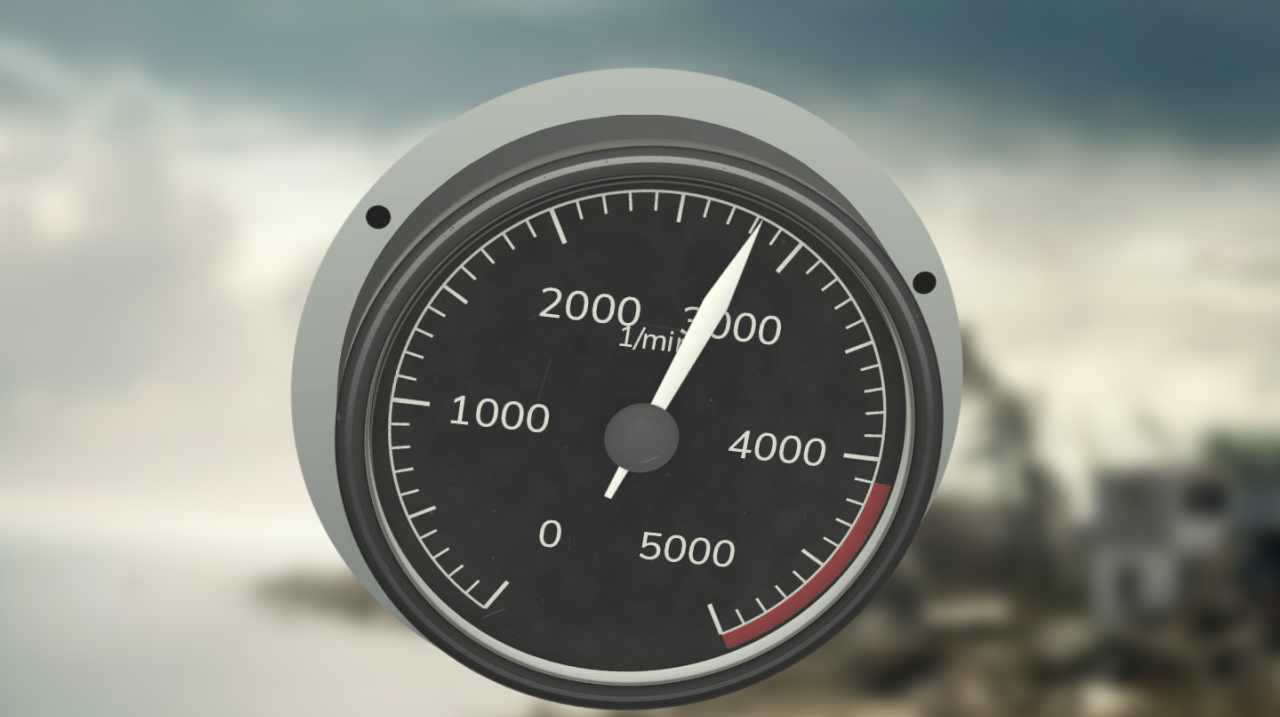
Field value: 2800 rpm
